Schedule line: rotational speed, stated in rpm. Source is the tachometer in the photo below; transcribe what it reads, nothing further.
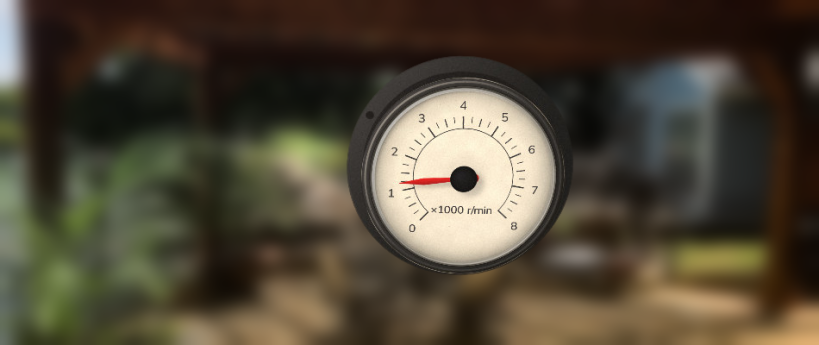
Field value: 1250 rpm
